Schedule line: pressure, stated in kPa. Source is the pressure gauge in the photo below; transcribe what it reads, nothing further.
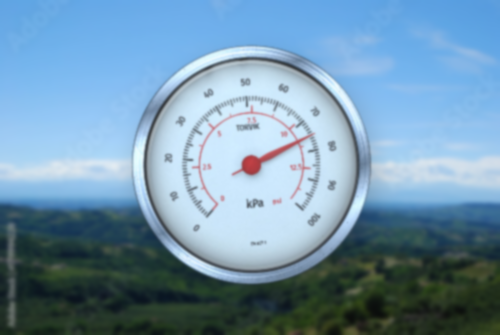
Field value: 75 kPa
